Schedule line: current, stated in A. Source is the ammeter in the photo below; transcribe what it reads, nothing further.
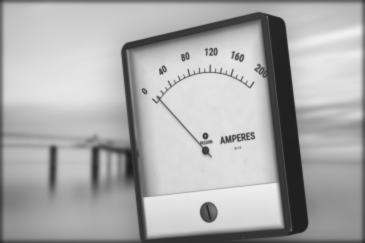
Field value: 10 A
